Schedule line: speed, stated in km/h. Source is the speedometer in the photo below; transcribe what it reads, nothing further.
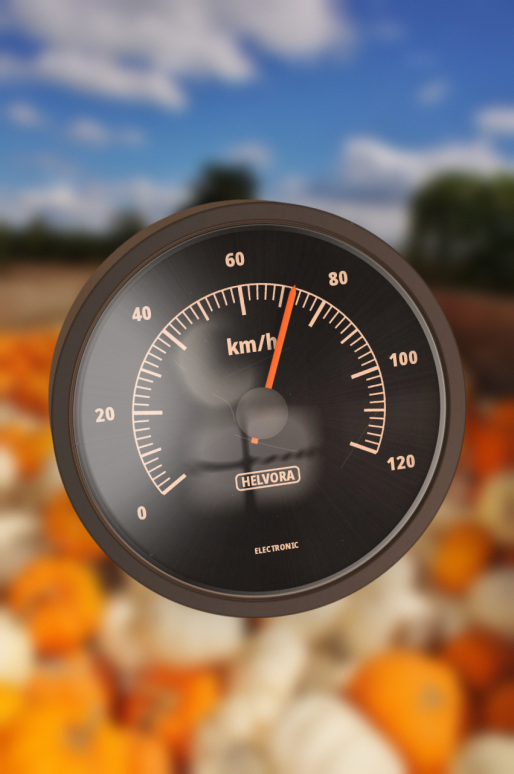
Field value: 72 km/h
